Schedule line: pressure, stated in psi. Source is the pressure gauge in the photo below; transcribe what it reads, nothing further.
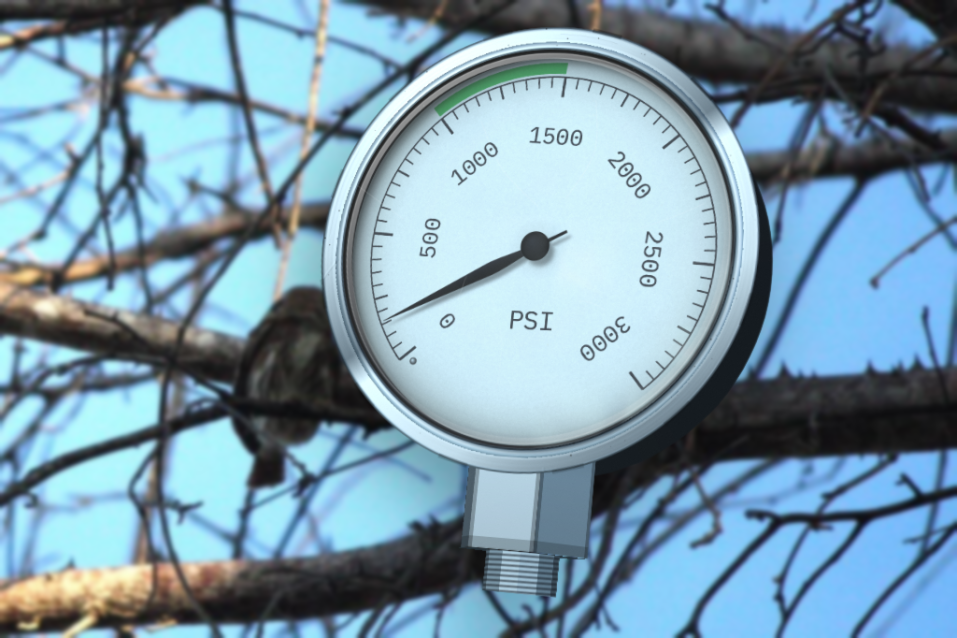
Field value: 150 psi
